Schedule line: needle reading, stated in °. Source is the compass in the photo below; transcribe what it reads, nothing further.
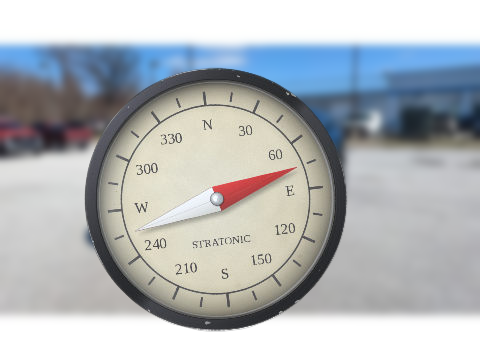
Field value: 75 °
